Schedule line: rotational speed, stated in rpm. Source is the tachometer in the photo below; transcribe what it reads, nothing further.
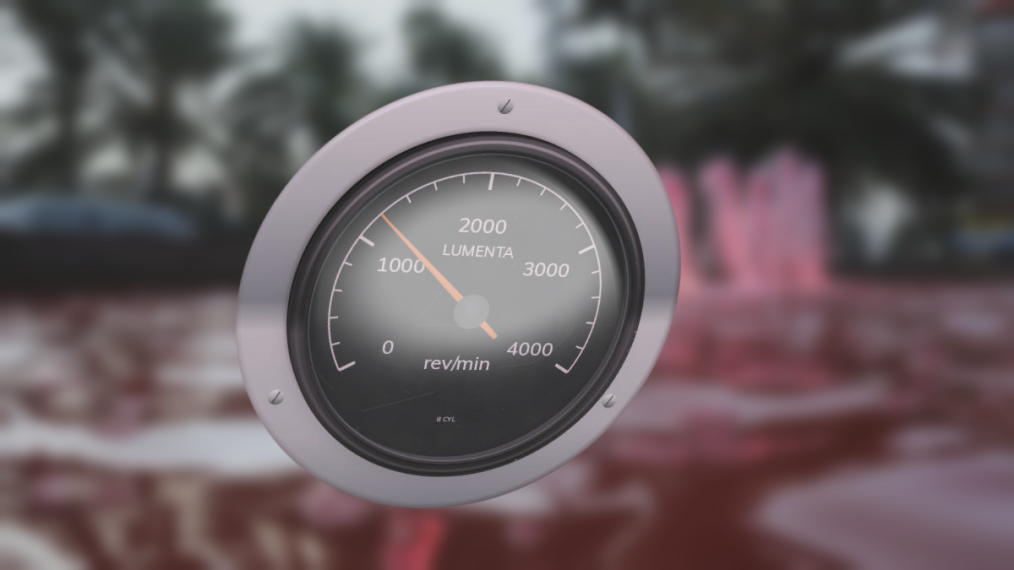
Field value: 1200 rpm
